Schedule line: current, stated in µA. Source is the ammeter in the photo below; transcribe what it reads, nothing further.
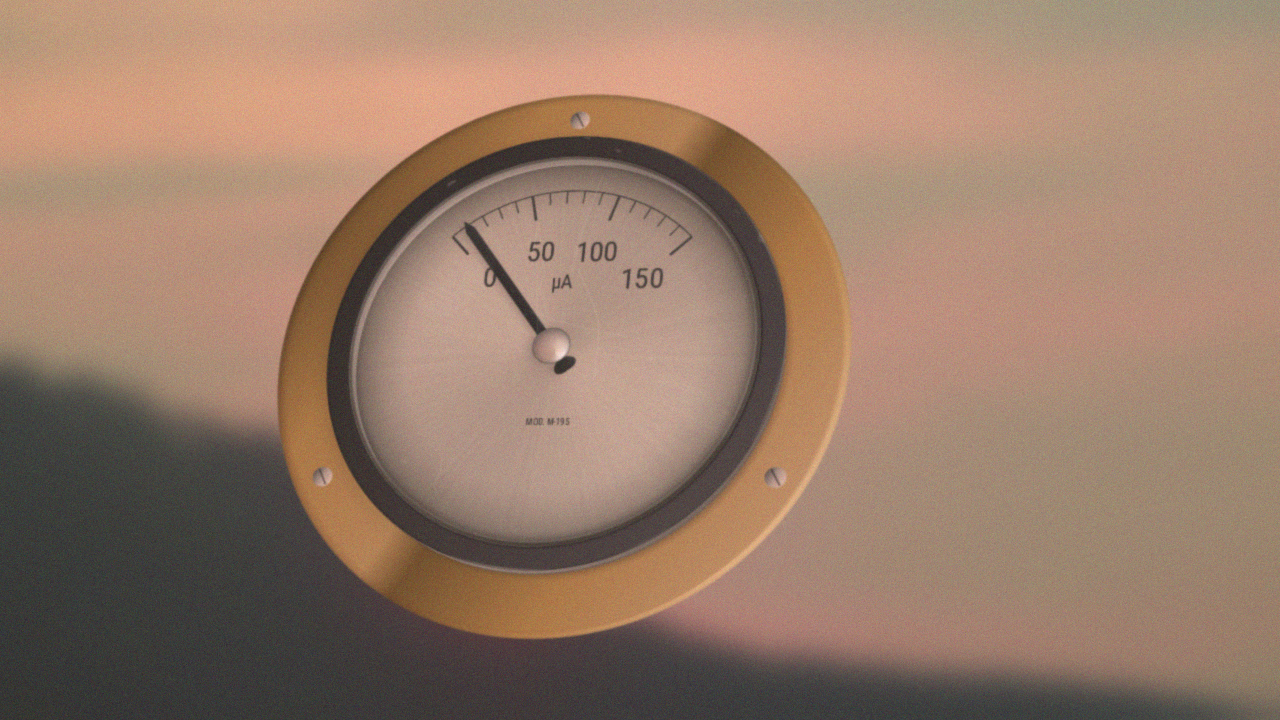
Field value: 10 µA
